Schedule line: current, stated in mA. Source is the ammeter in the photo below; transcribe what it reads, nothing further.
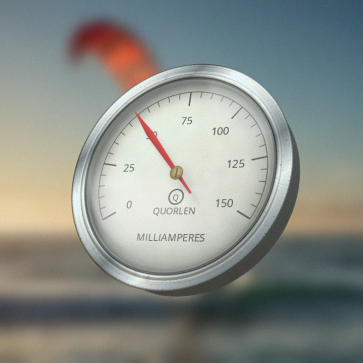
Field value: 50 mA
